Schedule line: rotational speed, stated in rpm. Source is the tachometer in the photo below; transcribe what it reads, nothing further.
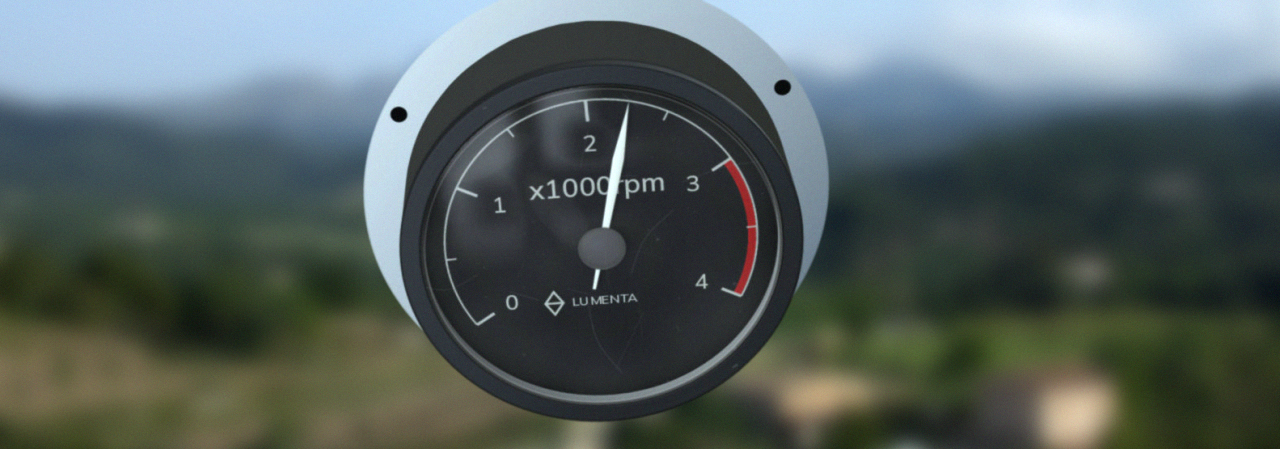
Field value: 2250 rpm
